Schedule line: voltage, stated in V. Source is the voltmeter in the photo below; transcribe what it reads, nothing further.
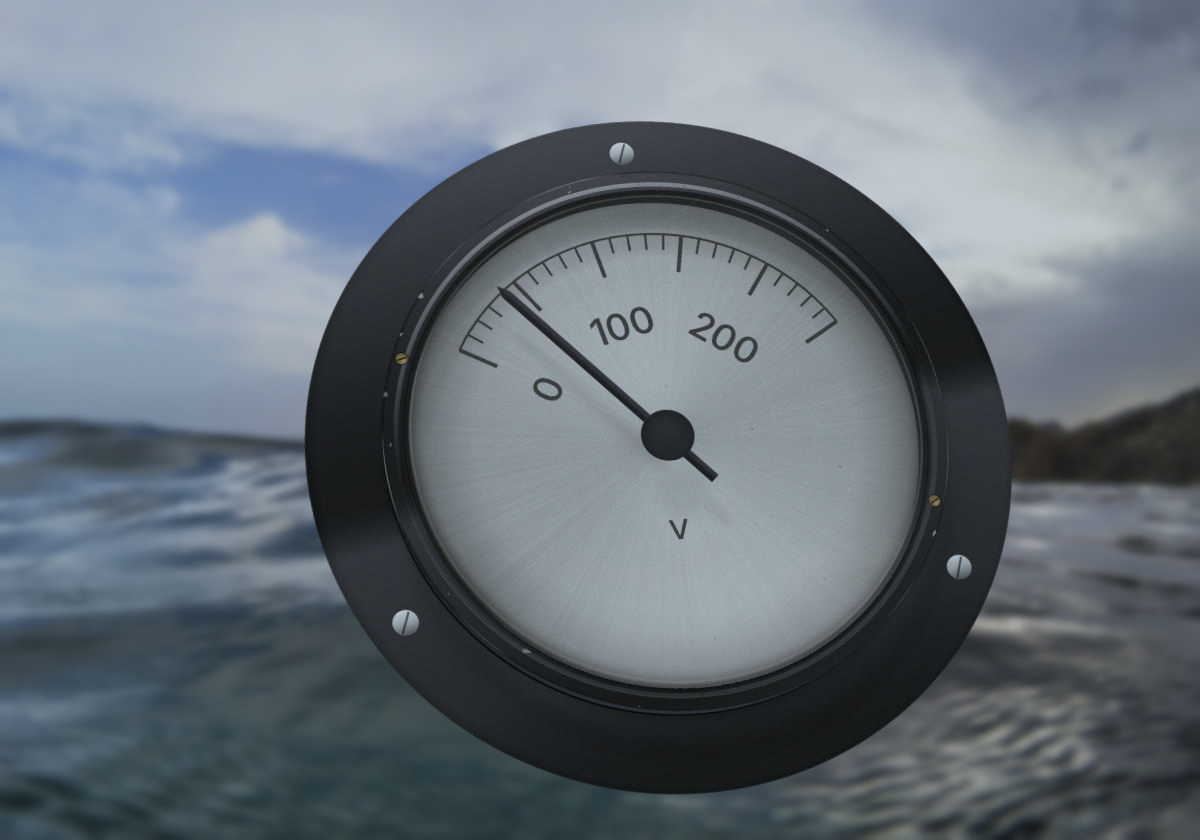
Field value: 40 V
